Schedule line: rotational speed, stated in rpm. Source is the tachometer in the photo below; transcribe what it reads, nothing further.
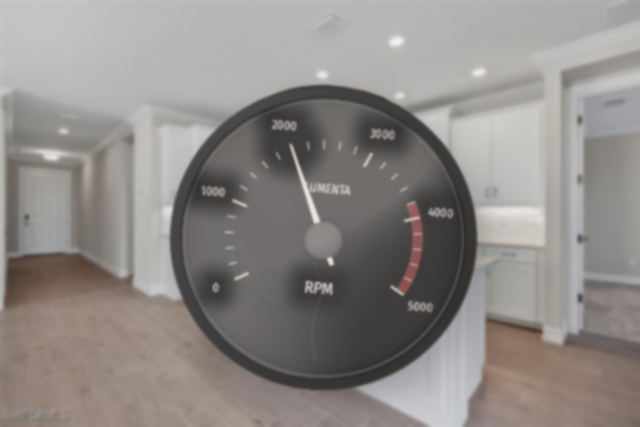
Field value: 2000 rpm
